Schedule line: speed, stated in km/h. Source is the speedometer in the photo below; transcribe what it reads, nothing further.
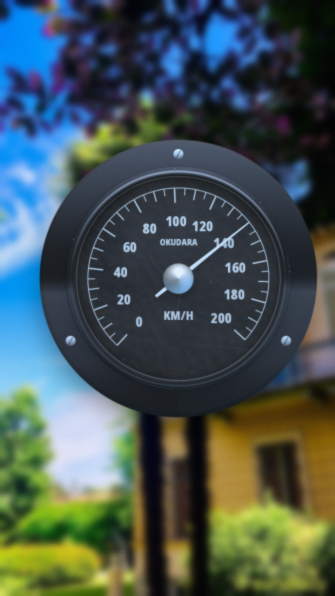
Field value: 140 km/h
